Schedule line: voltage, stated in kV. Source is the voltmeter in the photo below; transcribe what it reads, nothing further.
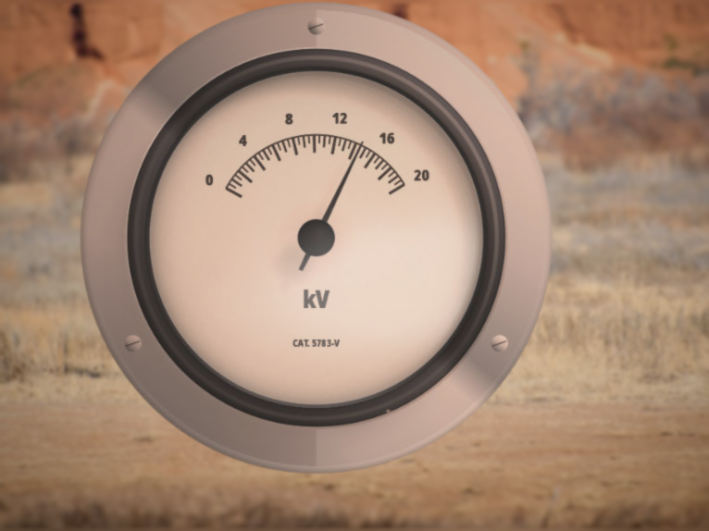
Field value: 14.5 kV
